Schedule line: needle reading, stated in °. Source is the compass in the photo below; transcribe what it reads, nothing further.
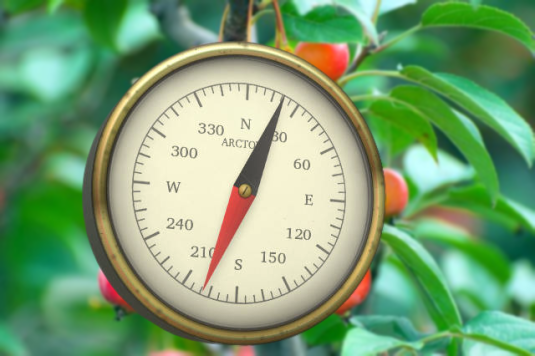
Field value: 200 °
